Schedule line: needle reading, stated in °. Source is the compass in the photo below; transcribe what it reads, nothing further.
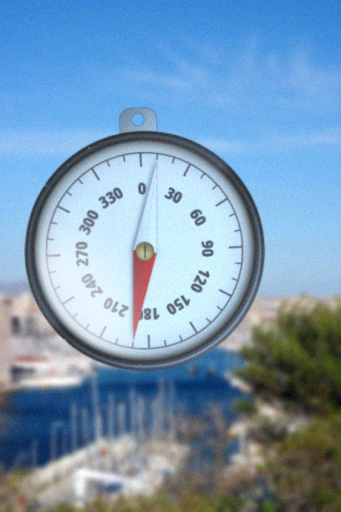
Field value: 190 °
